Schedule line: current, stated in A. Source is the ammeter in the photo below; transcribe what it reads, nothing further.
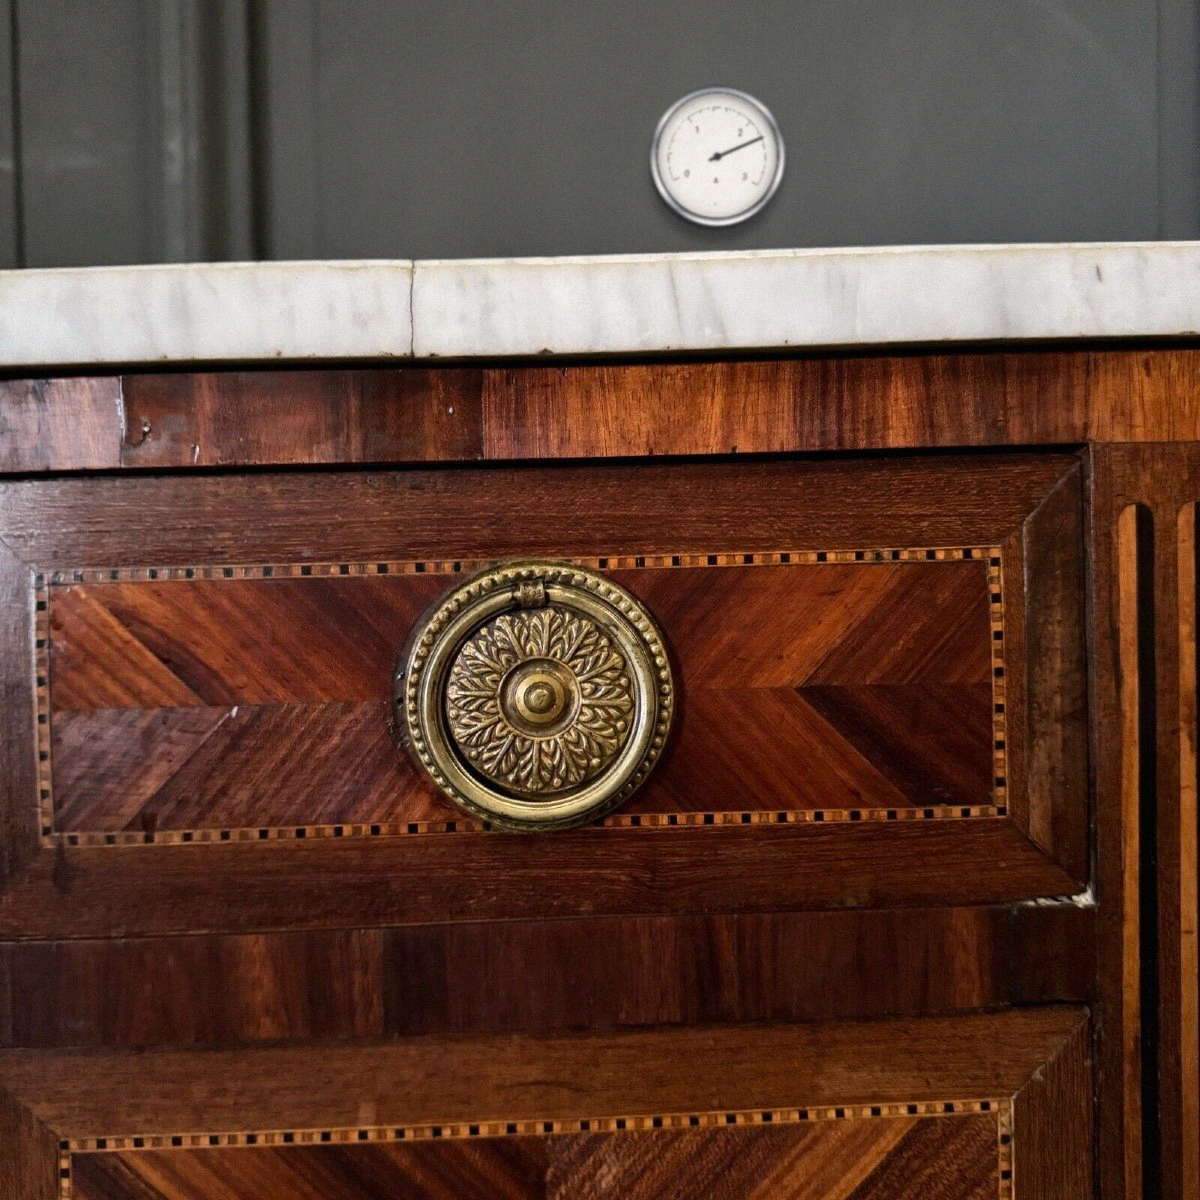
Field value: 2.3 A
